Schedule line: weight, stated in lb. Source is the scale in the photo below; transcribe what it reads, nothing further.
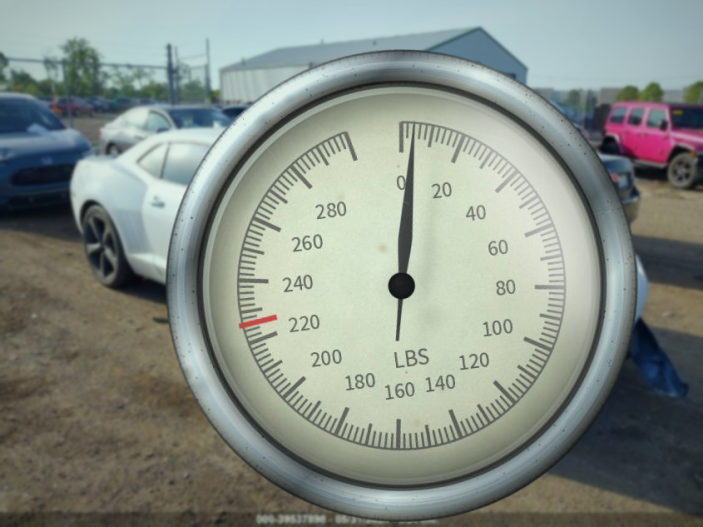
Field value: 4 lb
